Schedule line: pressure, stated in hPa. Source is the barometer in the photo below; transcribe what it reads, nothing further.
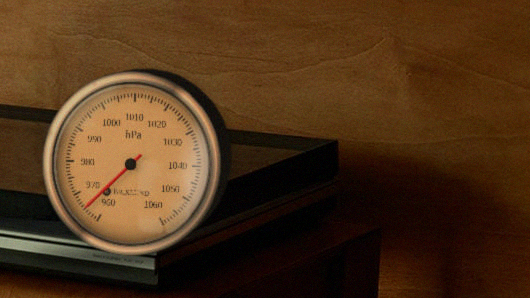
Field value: 965 hPa
